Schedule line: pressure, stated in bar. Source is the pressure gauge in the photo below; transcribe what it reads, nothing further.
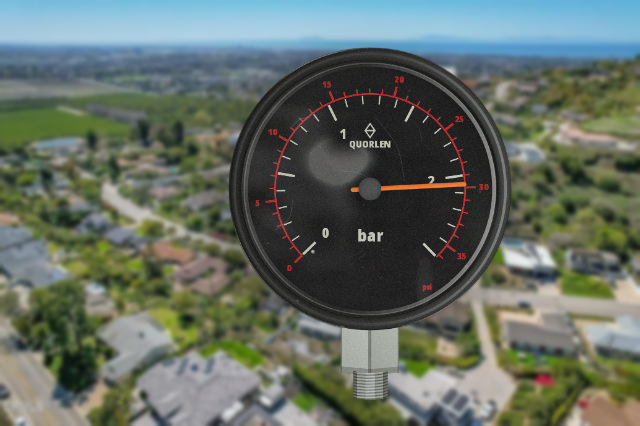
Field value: 2.05 bar
